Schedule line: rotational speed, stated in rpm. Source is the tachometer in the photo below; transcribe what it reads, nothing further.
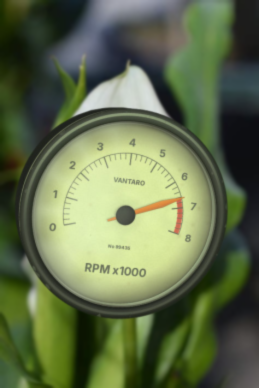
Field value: 6600 rpm
